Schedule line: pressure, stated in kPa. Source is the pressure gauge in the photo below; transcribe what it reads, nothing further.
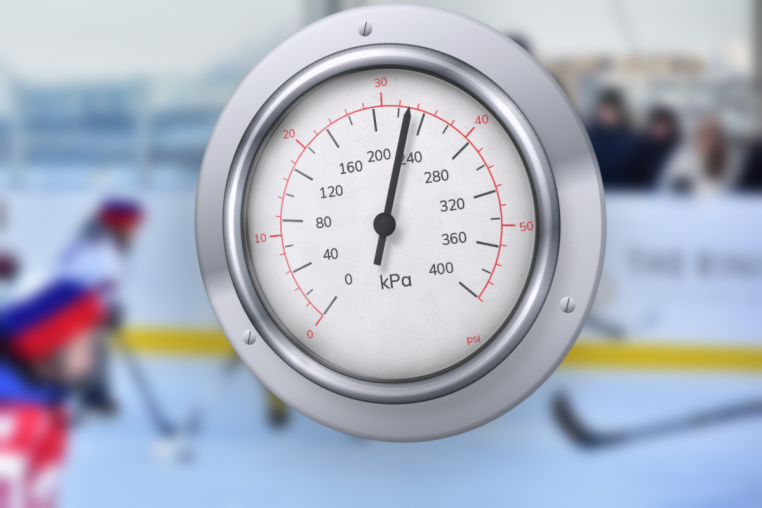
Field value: 230 kPa
